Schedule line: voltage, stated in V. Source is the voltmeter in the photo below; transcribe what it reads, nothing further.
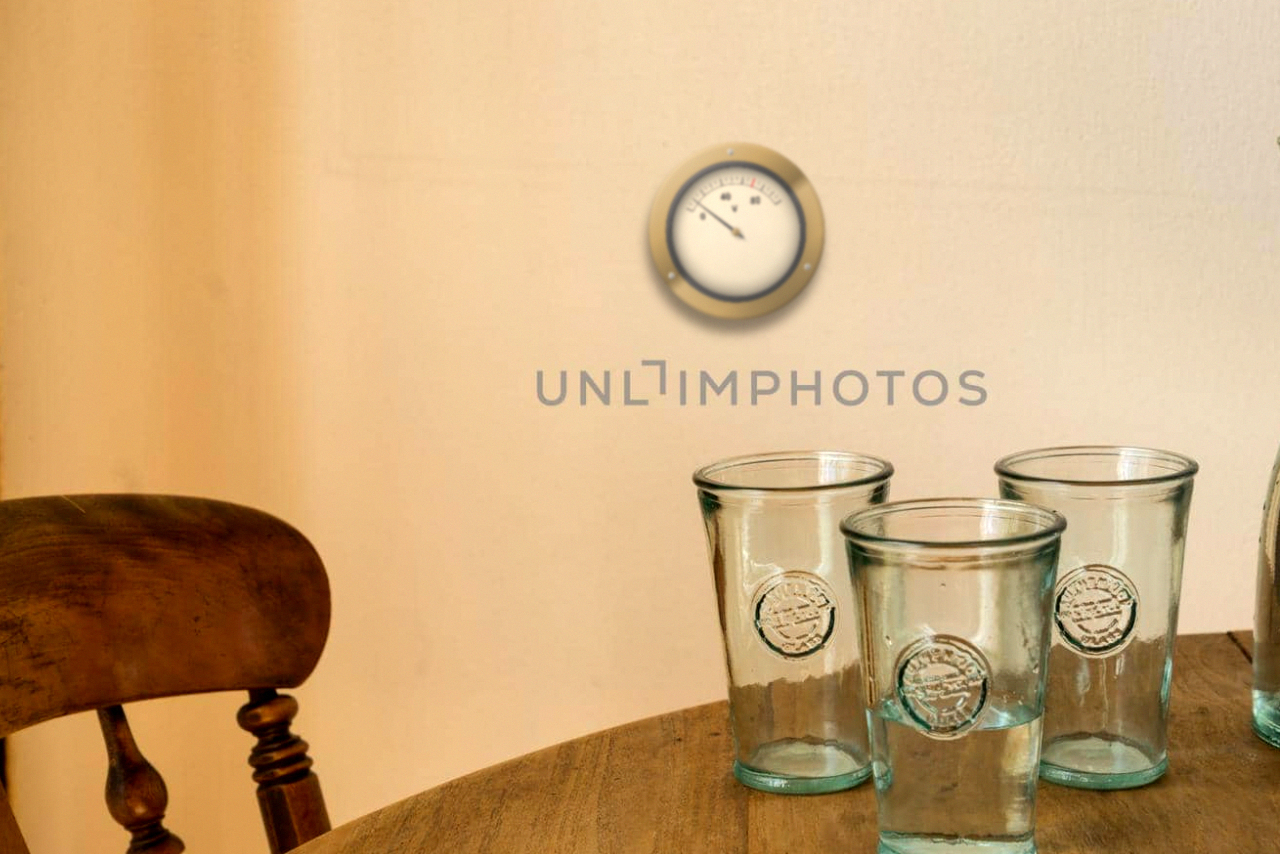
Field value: 10 V
